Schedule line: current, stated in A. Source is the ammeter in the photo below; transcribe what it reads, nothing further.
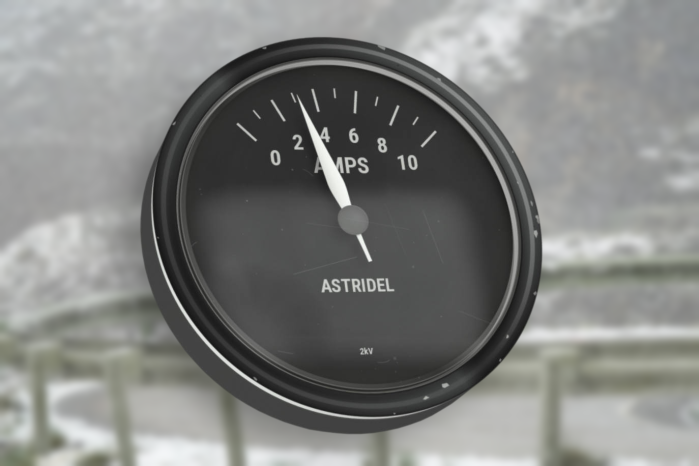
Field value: 3 A
